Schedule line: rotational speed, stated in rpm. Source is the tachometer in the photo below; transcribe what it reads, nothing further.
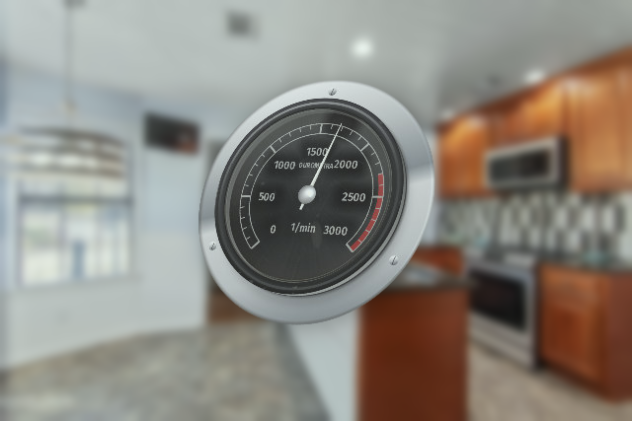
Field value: 1700 rpm
